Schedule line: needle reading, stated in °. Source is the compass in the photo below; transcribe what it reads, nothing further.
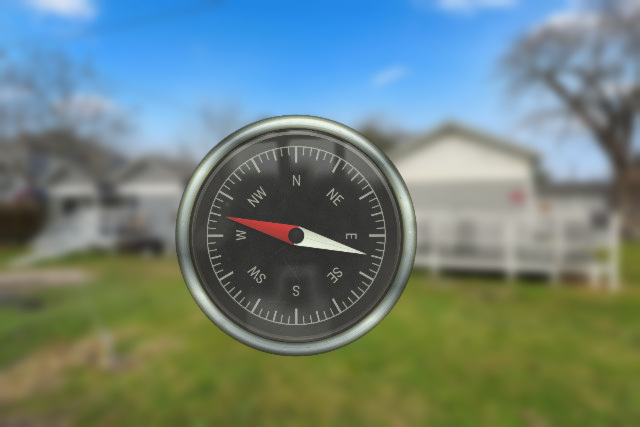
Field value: 285 °
